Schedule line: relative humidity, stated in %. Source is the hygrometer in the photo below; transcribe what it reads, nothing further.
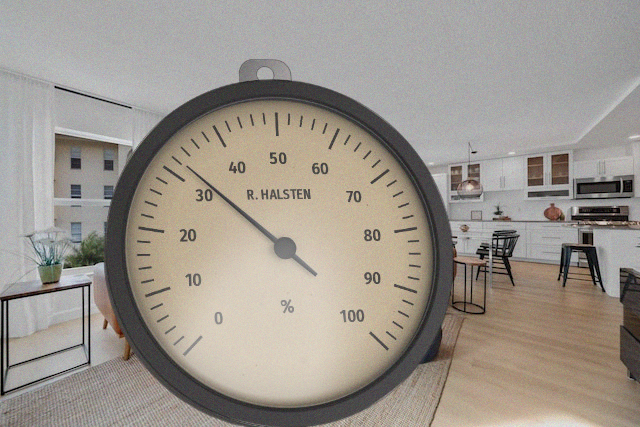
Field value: 32 %
